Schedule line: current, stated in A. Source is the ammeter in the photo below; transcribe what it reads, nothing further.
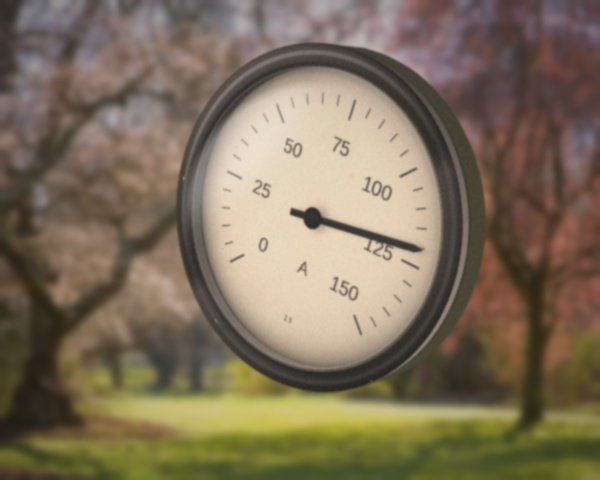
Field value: 120 A
